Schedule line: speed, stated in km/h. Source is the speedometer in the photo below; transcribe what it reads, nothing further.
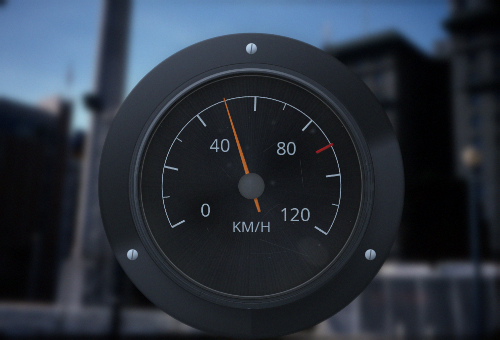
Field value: 50 km/h
